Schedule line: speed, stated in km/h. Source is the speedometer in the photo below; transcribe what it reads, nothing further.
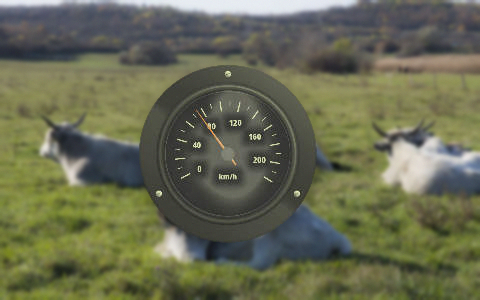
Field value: 75 km/h
